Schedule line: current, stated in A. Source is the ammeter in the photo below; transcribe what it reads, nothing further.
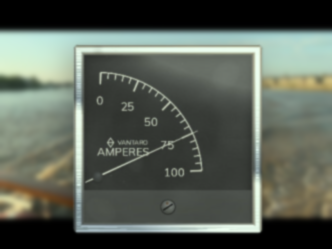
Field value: 75 A
